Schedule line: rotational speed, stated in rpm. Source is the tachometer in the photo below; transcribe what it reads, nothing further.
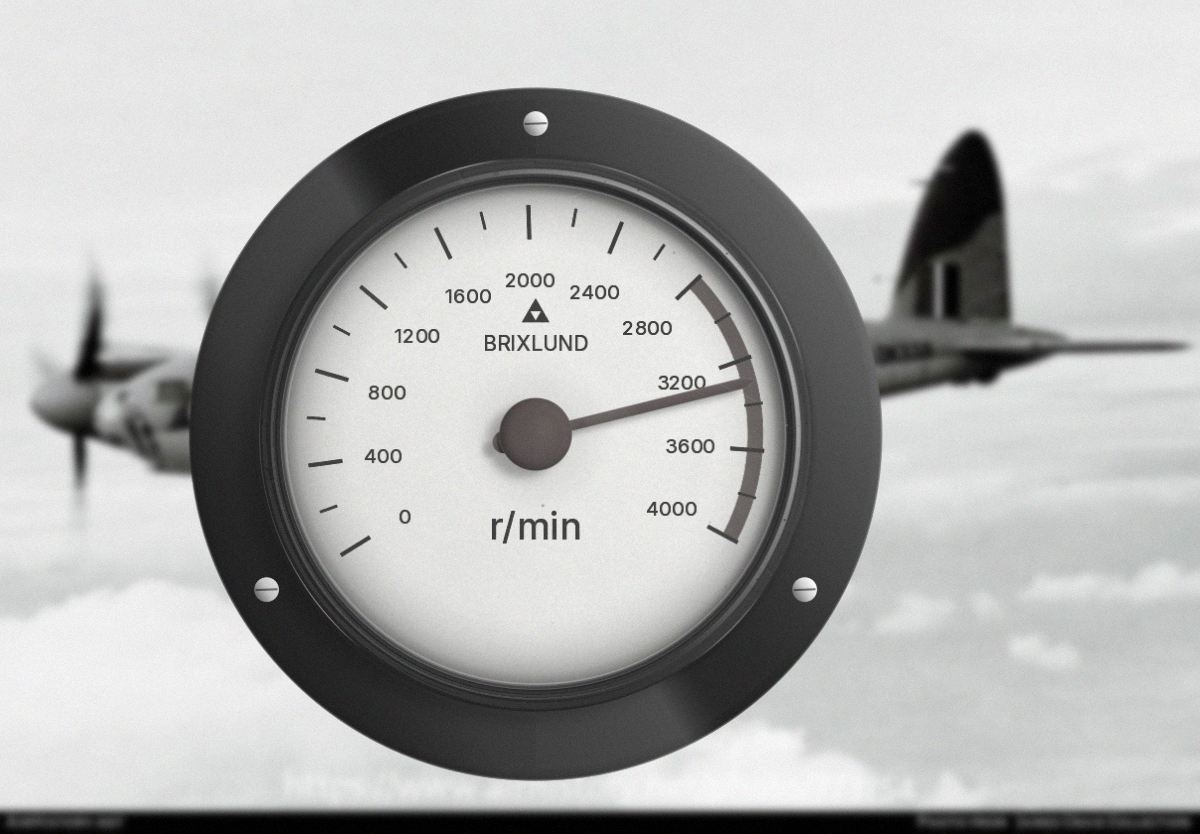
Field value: 3300 rpm
